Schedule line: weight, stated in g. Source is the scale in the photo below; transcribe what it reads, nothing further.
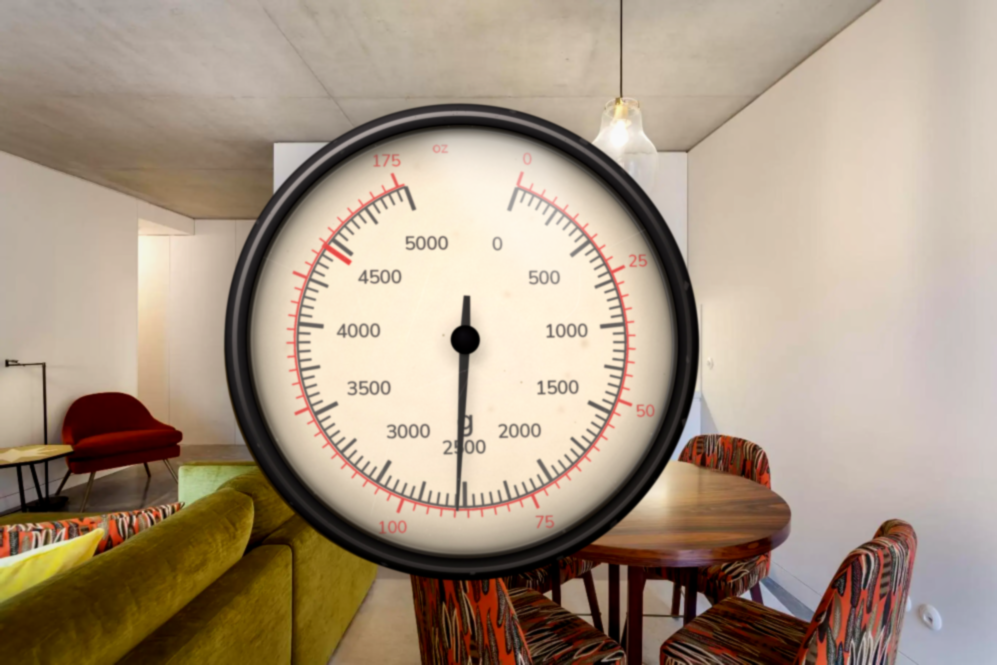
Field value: 2550 g
